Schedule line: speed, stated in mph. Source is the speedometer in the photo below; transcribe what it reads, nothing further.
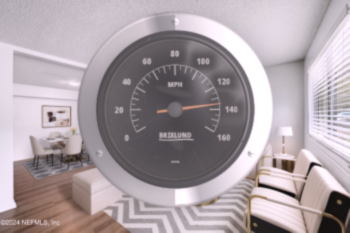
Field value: 135 mph
